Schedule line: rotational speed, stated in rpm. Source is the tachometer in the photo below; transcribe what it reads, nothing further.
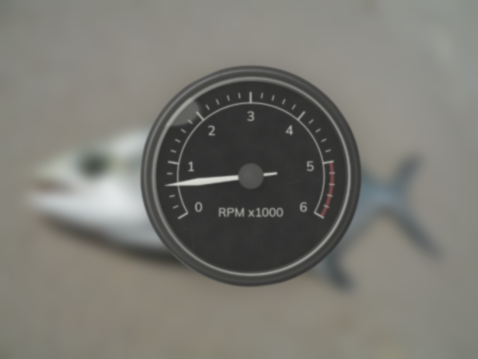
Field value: 600 rpm
